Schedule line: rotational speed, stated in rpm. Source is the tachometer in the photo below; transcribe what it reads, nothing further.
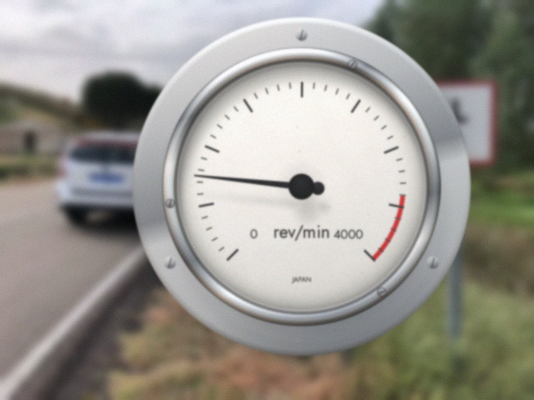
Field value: 750 rpm
